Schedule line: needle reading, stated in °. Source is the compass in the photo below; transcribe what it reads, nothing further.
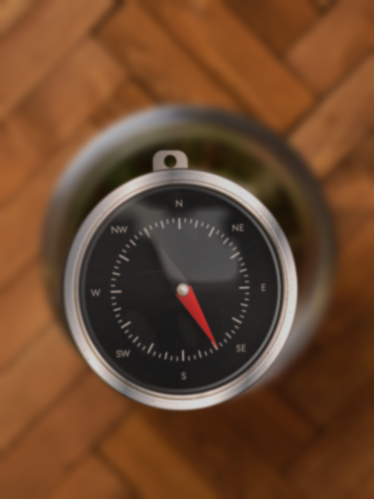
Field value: 150 °
